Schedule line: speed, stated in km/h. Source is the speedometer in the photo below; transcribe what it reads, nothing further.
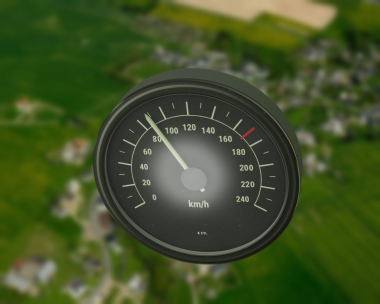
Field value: 90 km/h
